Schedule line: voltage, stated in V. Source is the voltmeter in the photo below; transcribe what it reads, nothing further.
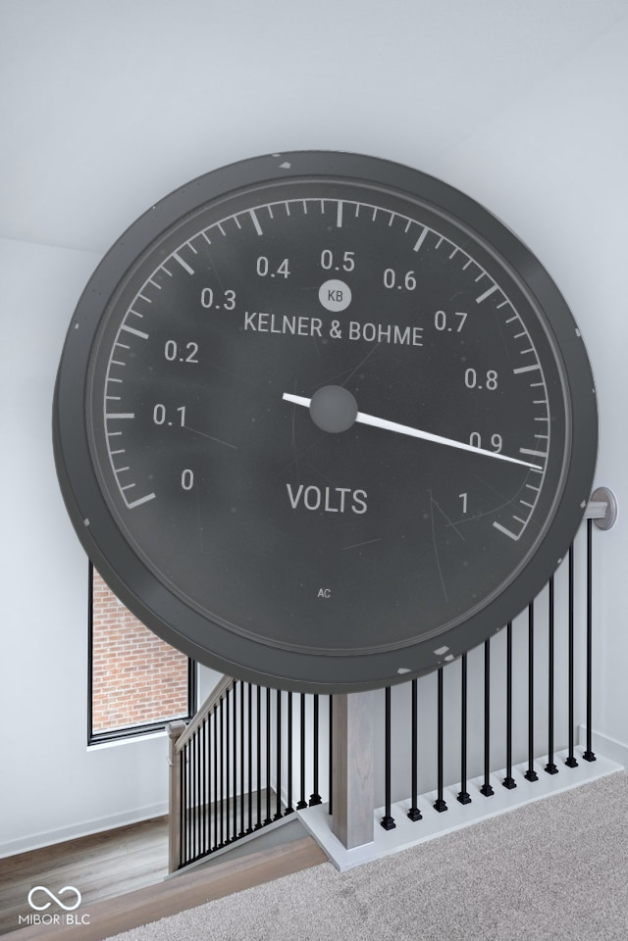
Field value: 0.92 V
